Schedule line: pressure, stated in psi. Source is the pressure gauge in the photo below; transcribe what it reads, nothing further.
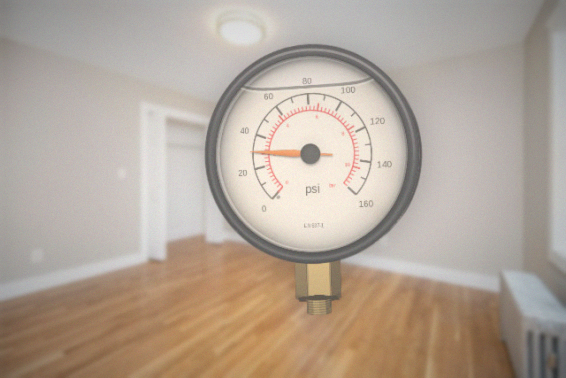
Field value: 30 psi
